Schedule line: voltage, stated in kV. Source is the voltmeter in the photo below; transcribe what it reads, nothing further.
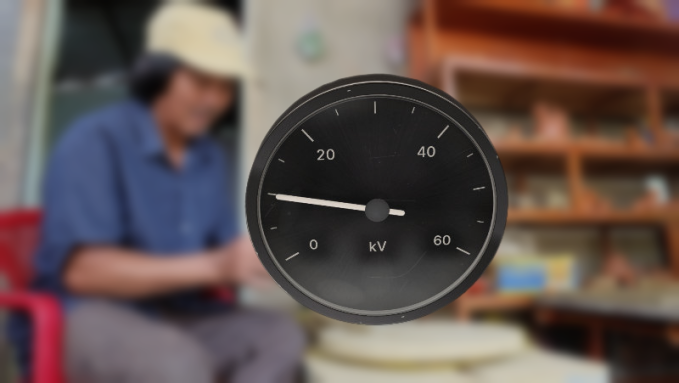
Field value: 10 kV
